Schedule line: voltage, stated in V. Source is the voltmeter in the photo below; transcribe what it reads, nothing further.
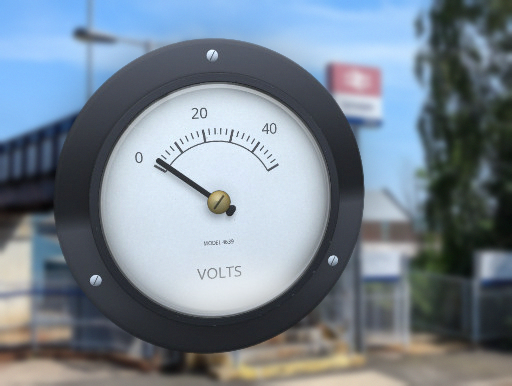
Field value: 2 V
